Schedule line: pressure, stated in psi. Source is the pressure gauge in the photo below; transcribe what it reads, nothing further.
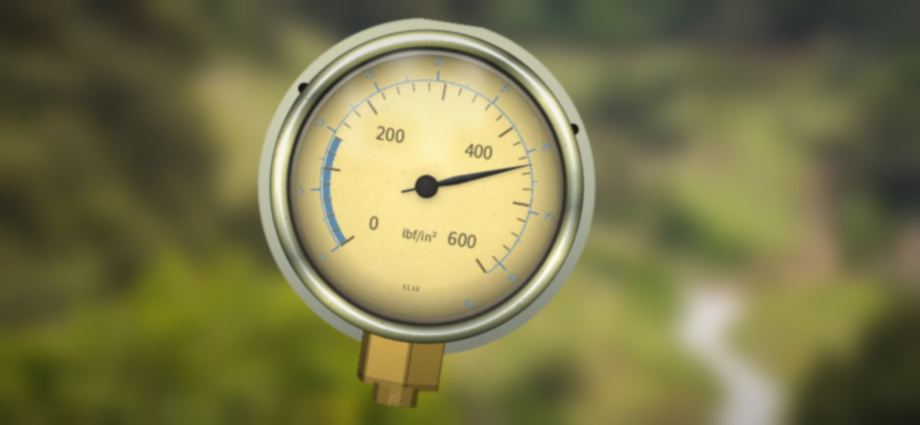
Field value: 450 psi
